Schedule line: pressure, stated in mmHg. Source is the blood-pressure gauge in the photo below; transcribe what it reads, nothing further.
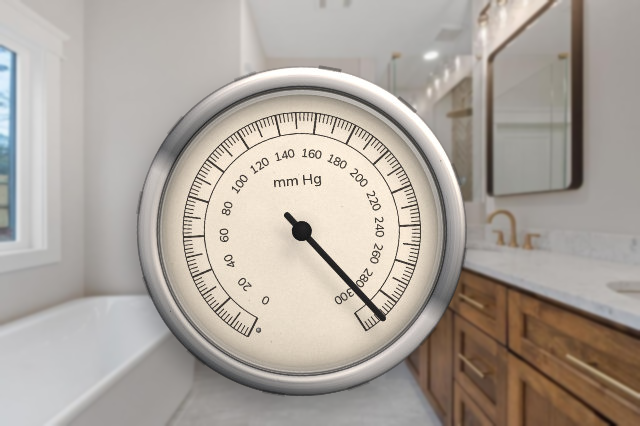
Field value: 290 mmHg
